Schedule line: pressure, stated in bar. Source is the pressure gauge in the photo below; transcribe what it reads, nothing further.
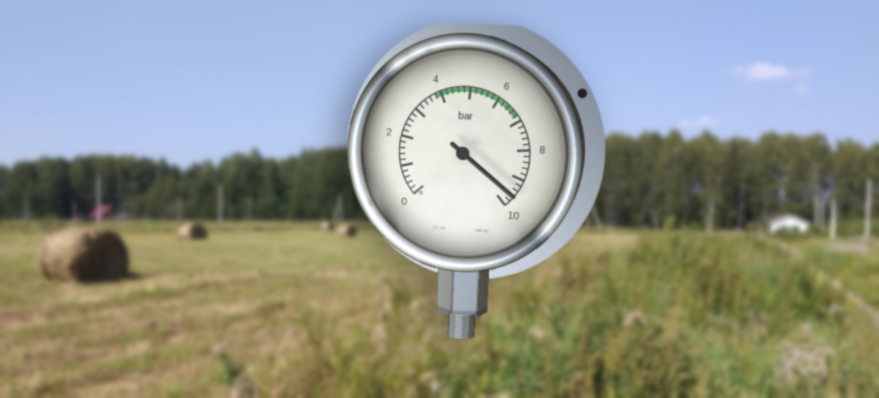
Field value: 9.6 bar
